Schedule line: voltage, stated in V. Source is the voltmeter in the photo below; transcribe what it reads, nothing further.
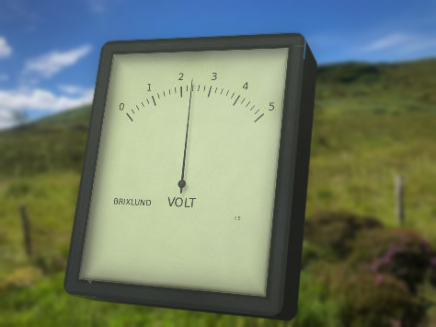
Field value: 2.4 V
